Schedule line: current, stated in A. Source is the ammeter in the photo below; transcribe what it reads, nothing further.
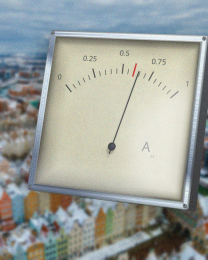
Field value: 0.65 A
